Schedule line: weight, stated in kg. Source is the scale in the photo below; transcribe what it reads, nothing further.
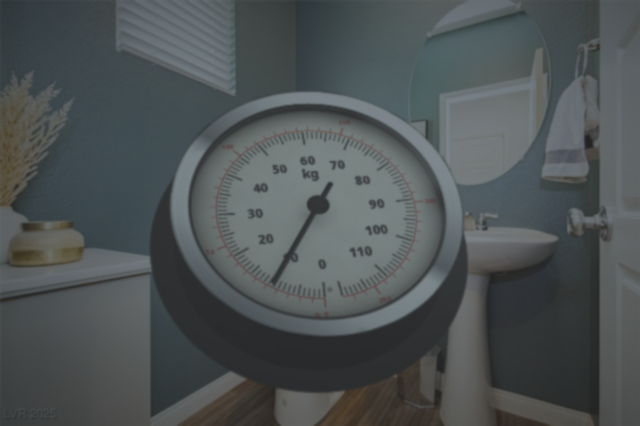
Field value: 10 kg
